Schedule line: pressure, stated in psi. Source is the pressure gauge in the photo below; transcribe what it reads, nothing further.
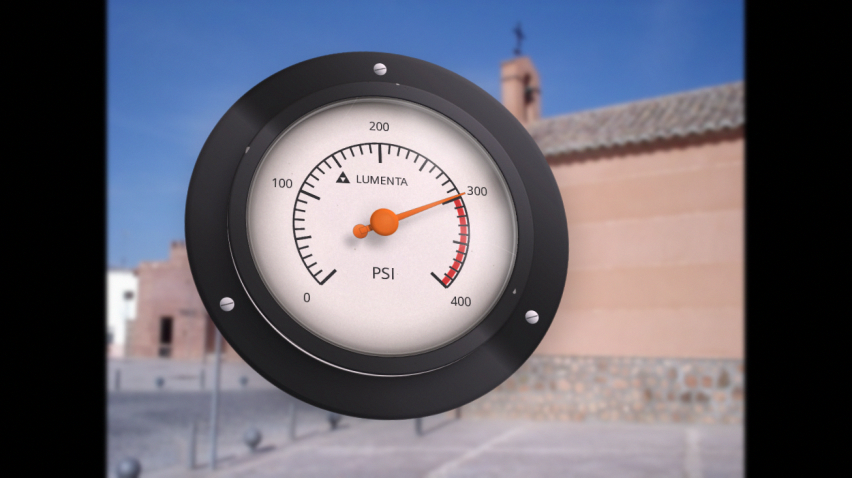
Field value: 300 psi
